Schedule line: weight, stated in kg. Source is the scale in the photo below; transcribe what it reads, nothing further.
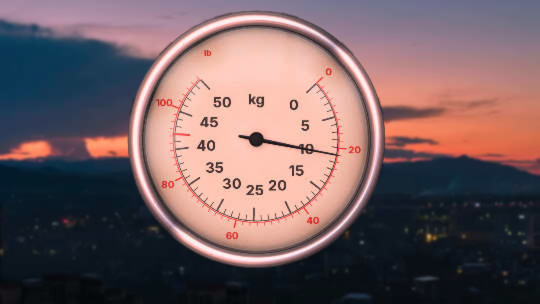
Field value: 10 kg
